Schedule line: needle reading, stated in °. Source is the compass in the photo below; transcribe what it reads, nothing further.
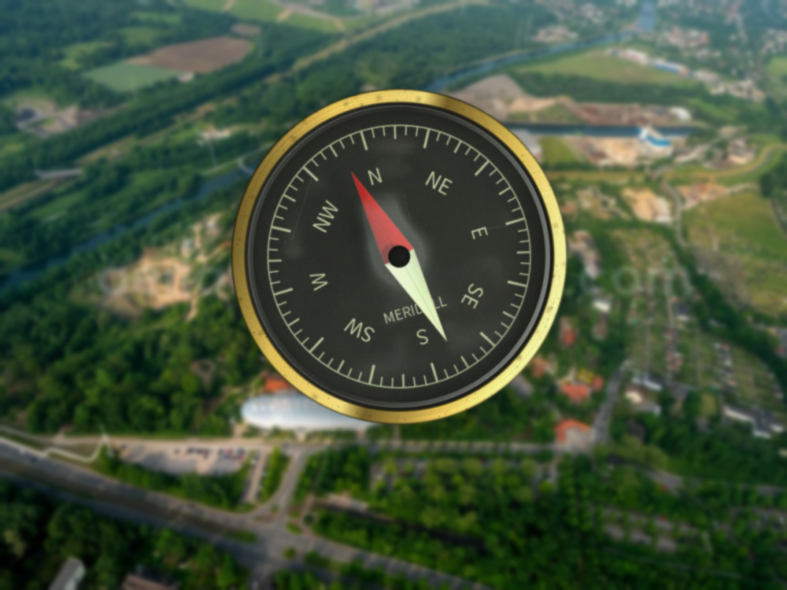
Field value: 347.5 °
